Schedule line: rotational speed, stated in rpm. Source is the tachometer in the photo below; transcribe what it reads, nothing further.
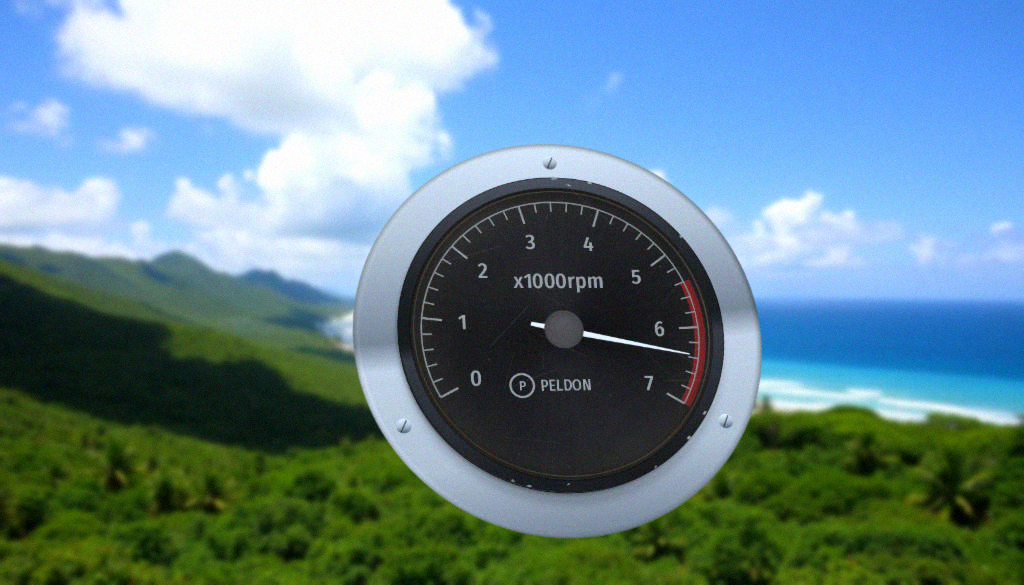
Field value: 6400 rpm
